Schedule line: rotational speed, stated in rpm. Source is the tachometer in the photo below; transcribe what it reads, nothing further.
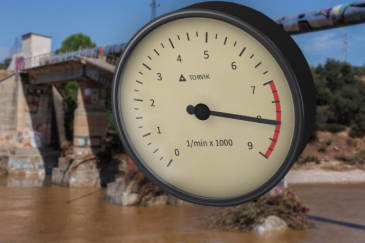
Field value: 8000 rpm
